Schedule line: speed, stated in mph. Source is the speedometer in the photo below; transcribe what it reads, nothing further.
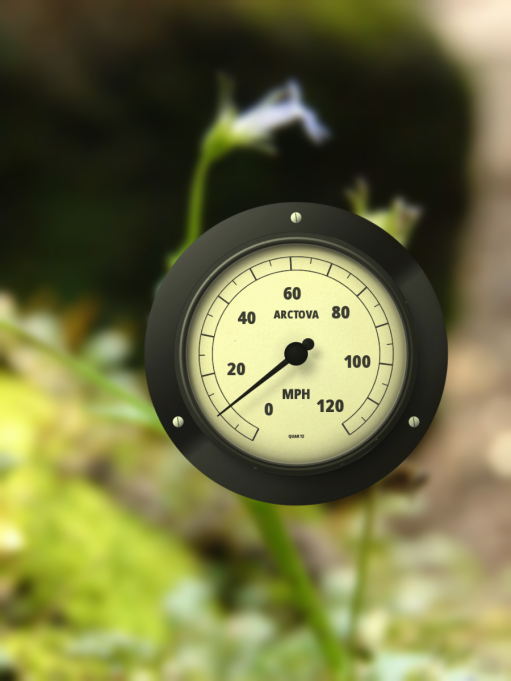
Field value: 10 mph
